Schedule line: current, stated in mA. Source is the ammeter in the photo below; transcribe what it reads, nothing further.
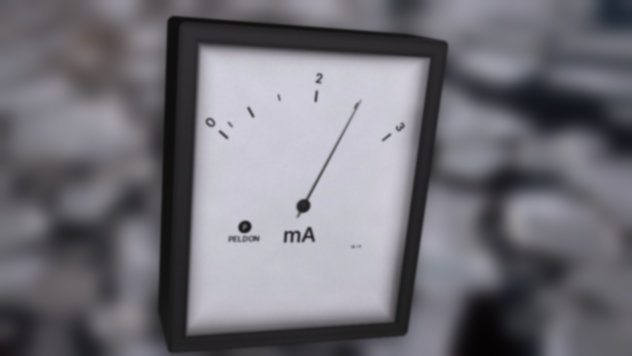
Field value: 2.5 mA
